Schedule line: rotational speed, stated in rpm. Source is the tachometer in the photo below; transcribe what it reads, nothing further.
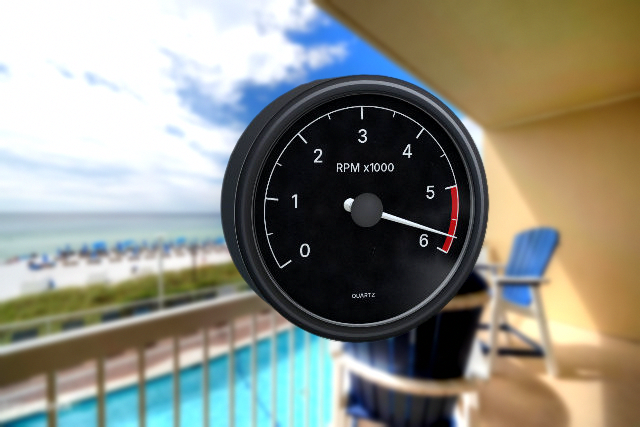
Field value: 5750 rpm
